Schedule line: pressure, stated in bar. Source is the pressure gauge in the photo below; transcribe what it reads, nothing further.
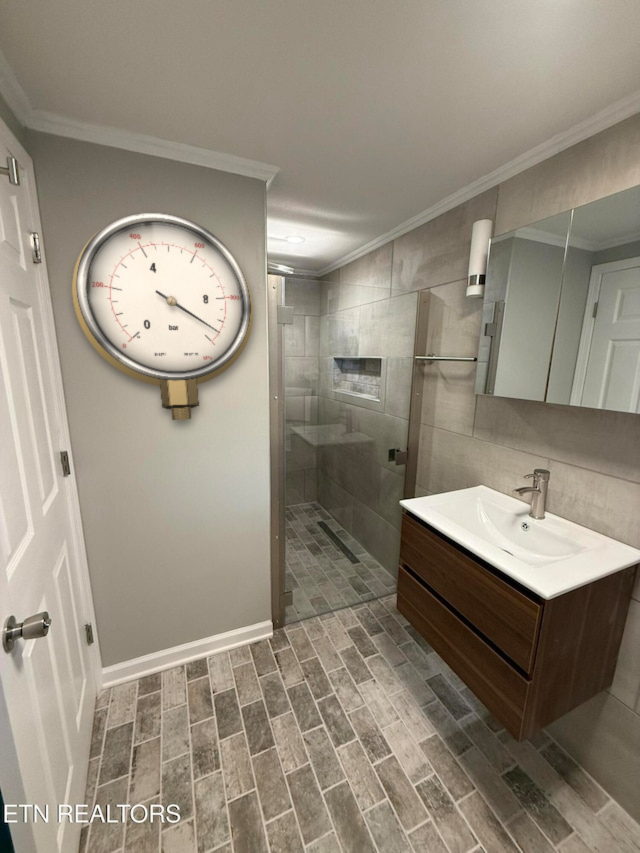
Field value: 9.5 bar
